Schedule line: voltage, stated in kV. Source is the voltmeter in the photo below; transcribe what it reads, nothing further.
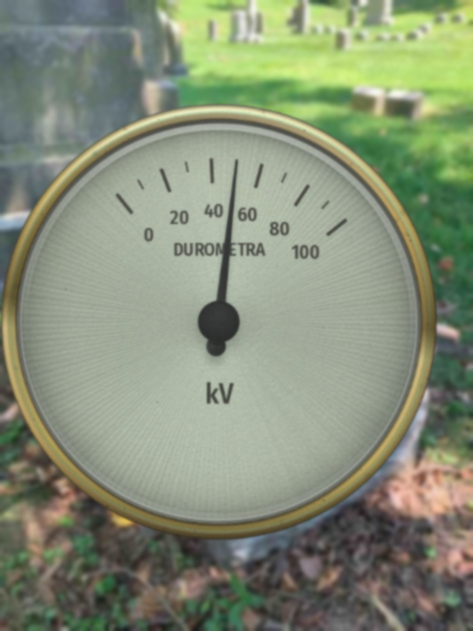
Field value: 50 kV
